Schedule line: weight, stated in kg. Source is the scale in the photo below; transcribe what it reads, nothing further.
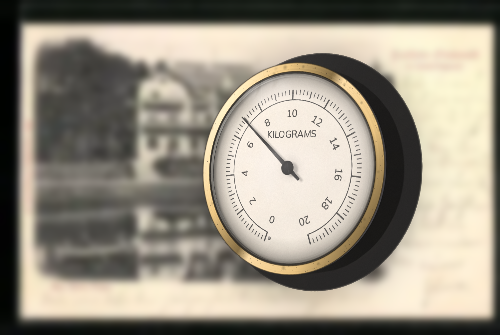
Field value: 7 kg
